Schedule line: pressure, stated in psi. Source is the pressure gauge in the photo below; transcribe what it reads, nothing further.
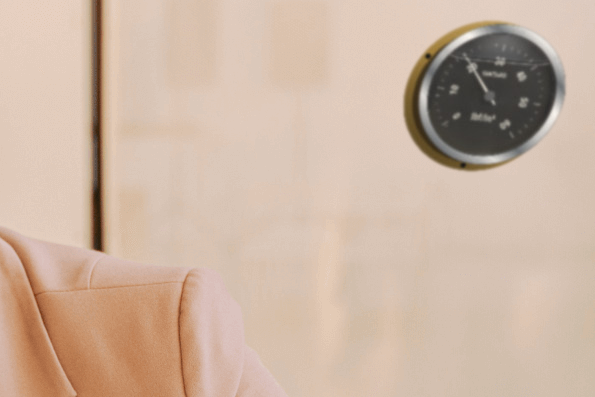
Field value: 20 psi
